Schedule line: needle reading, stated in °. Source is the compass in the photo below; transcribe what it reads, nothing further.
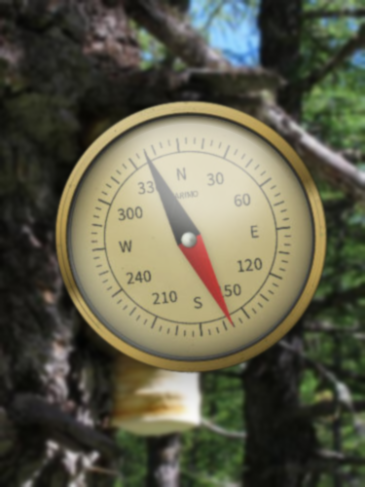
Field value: 160 °
